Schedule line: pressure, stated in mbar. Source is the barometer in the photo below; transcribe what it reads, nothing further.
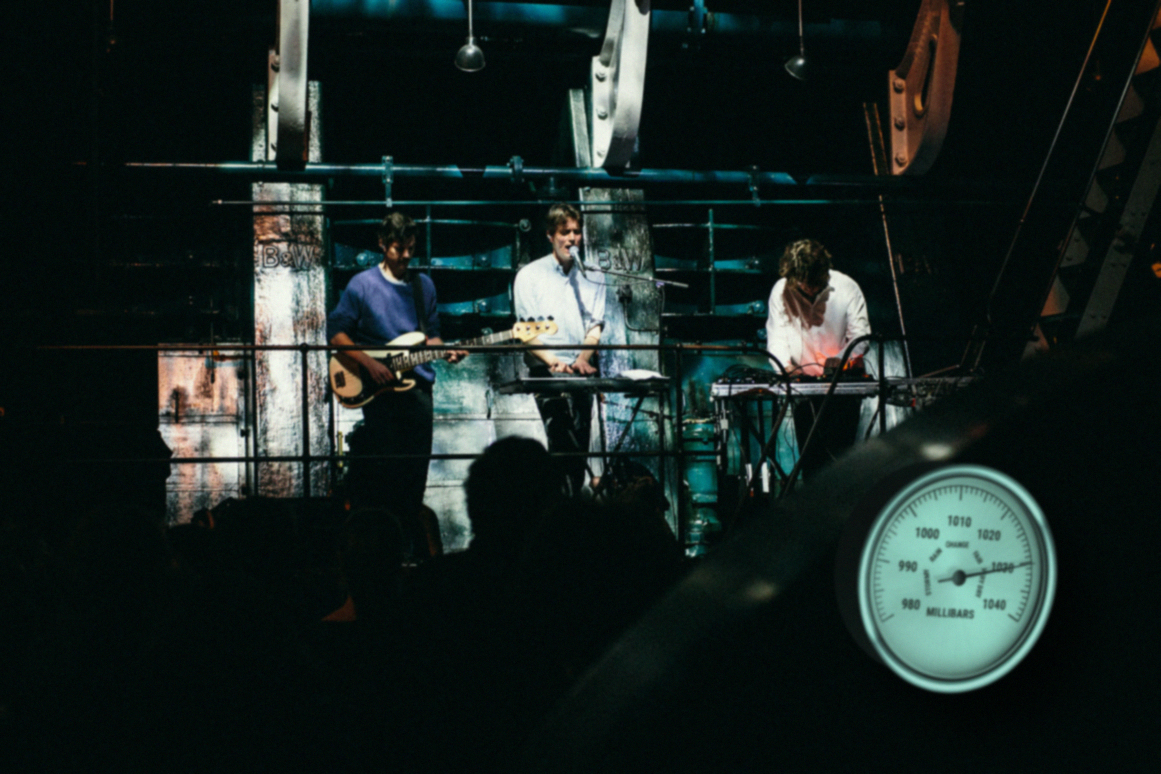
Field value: 1030 mbar
